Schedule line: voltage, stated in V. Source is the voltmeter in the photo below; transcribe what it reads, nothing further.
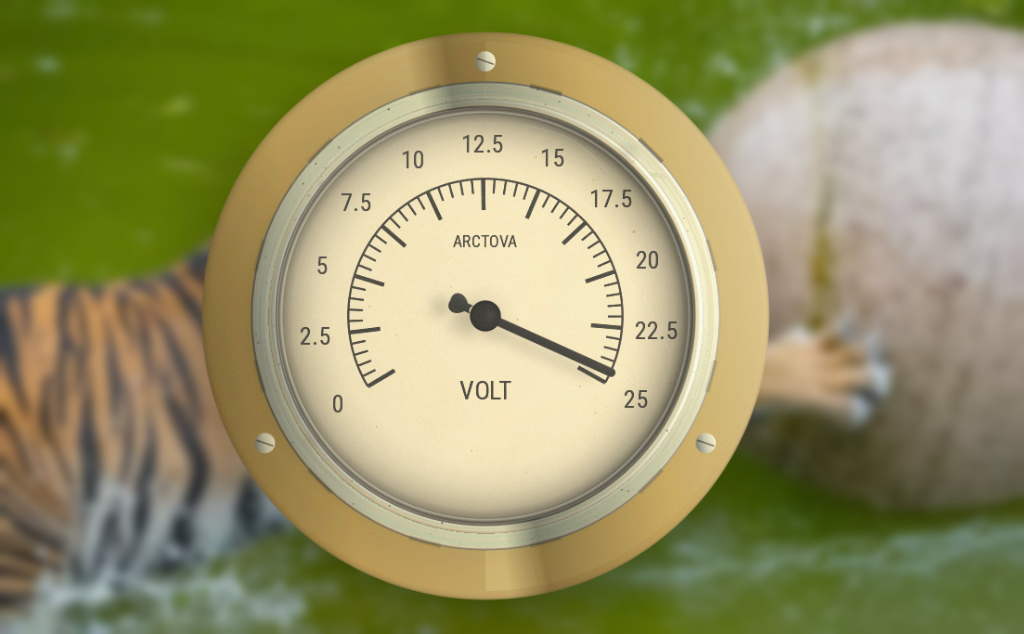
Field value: 24.5 V
